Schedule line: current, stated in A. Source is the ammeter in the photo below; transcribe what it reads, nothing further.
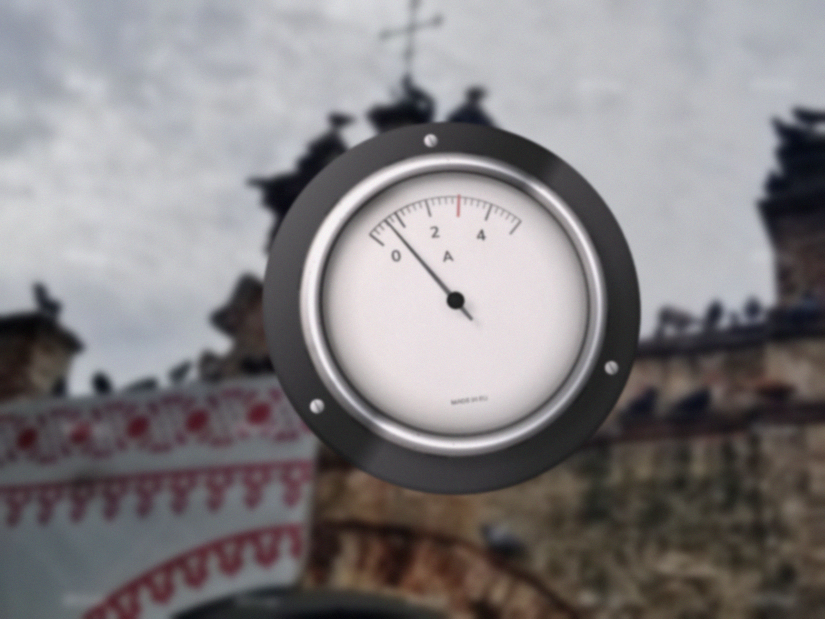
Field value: 0.6 A
